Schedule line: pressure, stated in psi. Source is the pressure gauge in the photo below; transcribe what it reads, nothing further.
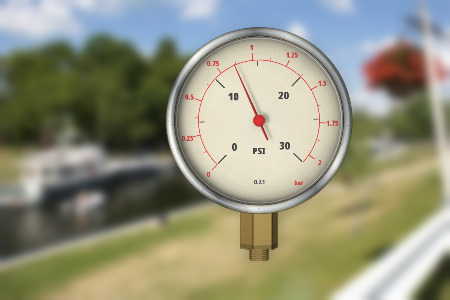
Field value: 12.5 psi
